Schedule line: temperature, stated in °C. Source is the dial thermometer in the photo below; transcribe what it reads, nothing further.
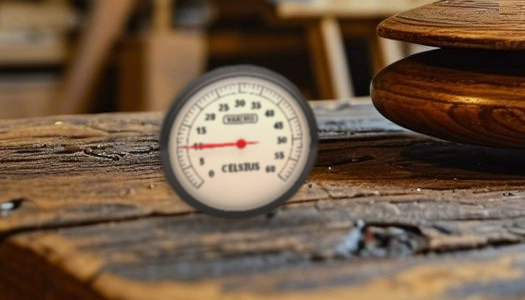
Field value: 10 °C
